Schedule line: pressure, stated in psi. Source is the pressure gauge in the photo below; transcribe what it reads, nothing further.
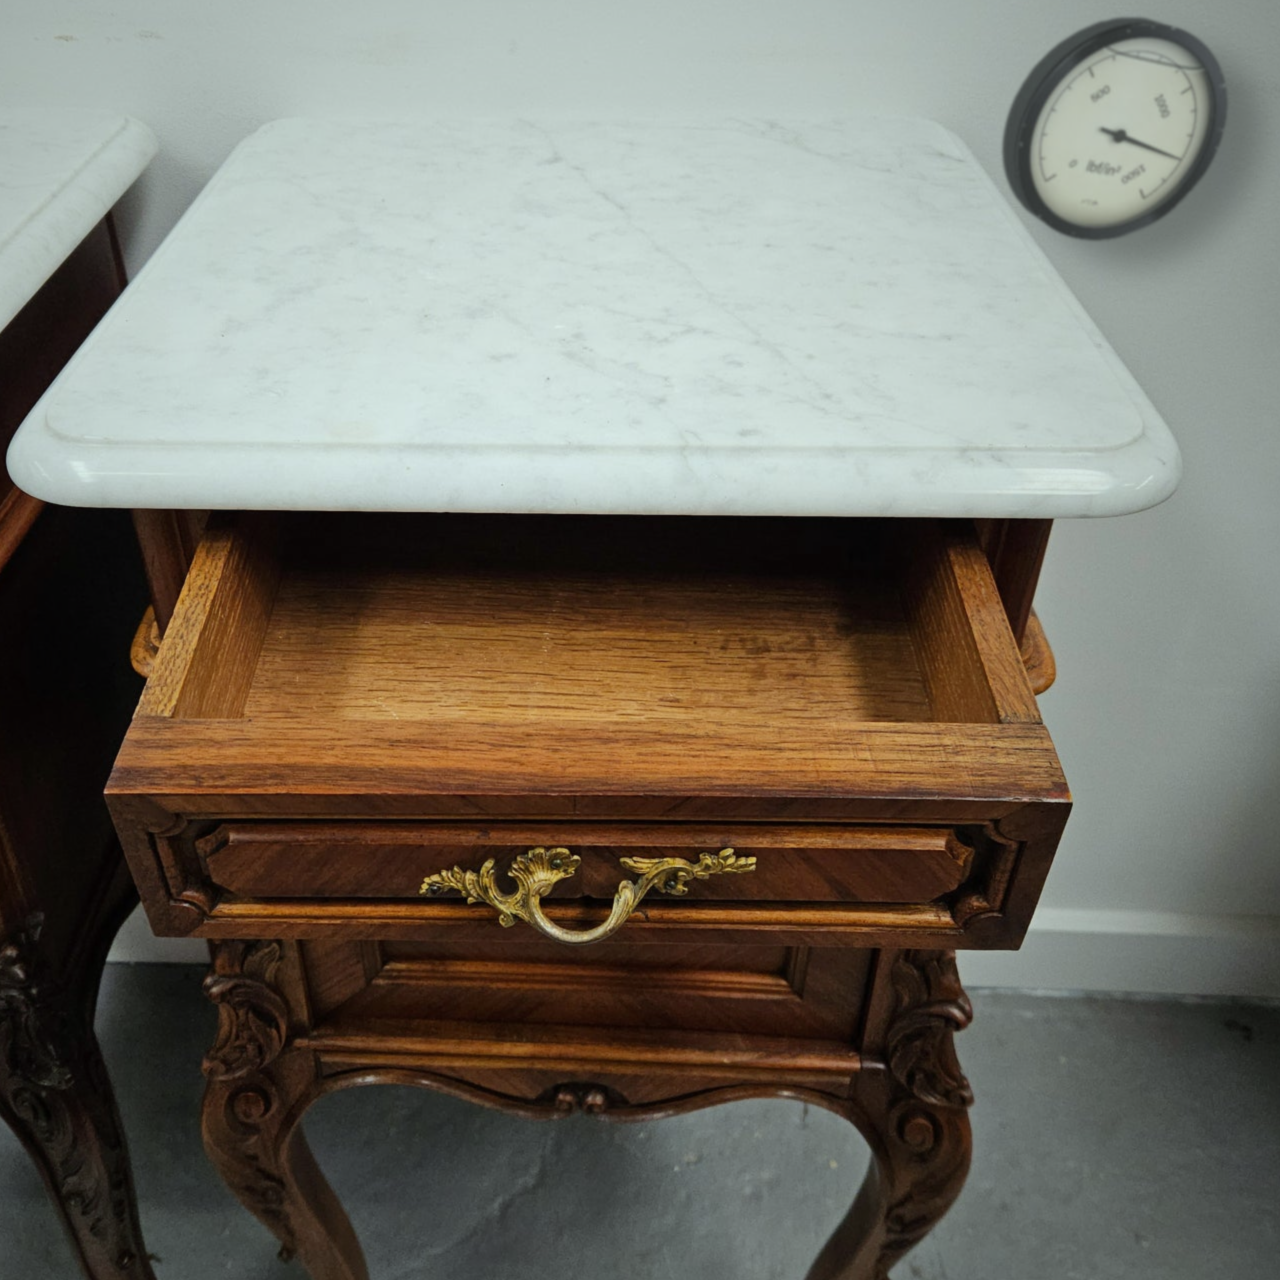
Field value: 1300 psi
